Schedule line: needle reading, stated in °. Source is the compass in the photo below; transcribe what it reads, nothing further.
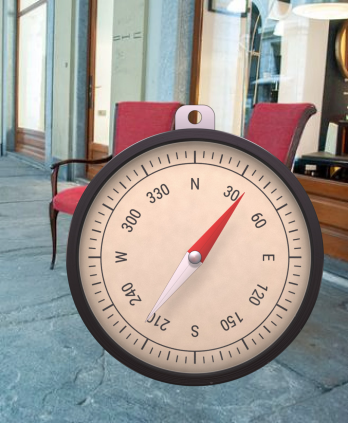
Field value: 37.5 °
